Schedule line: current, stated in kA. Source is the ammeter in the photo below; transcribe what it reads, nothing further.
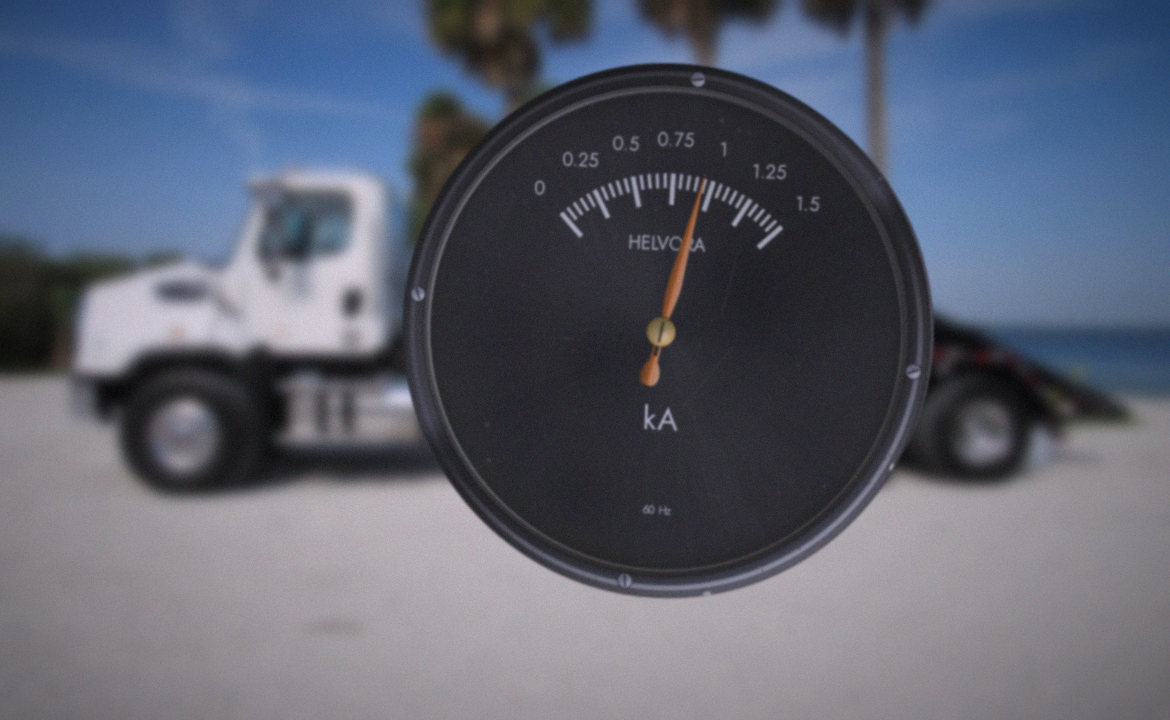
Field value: 0.95 kA
